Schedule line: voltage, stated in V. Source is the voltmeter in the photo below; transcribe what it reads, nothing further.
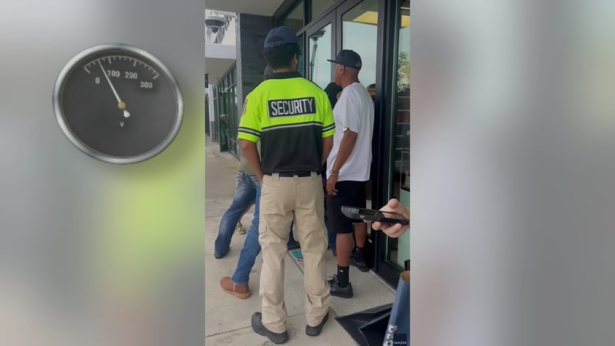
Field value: 60 V
